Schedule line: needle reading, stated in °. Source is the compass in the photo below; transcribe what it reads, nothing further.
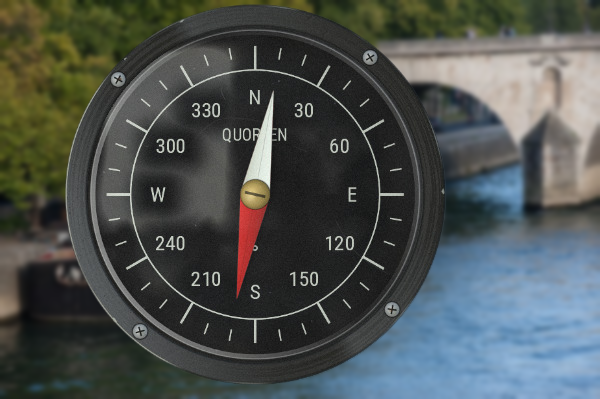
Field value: 190 °
